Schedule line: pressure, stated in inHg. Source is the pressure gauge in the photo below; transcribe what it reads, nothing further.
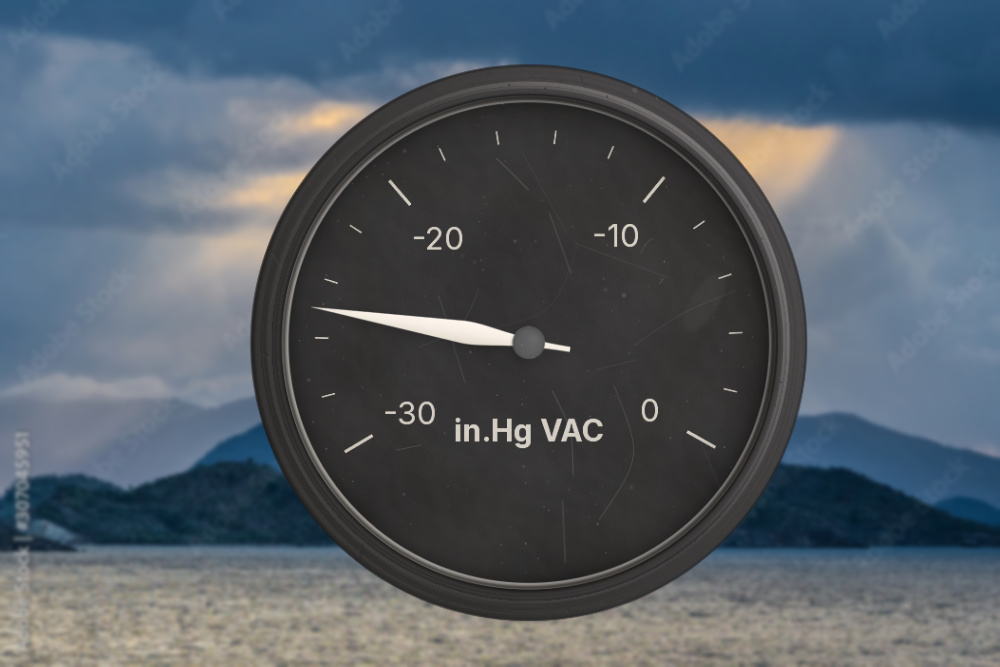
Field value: -25 inHg
